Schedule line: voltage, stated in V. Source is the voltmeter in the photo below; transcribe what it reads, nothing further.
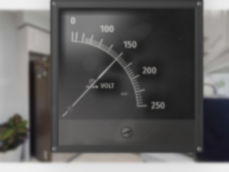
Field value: 150 V
